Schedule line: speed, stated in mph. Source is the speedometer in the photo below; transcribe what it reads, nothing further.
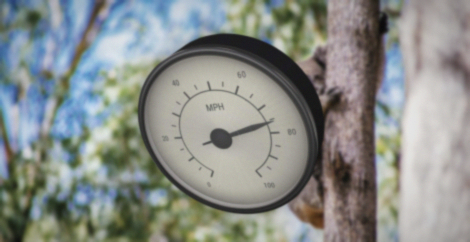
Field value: 75 mph
